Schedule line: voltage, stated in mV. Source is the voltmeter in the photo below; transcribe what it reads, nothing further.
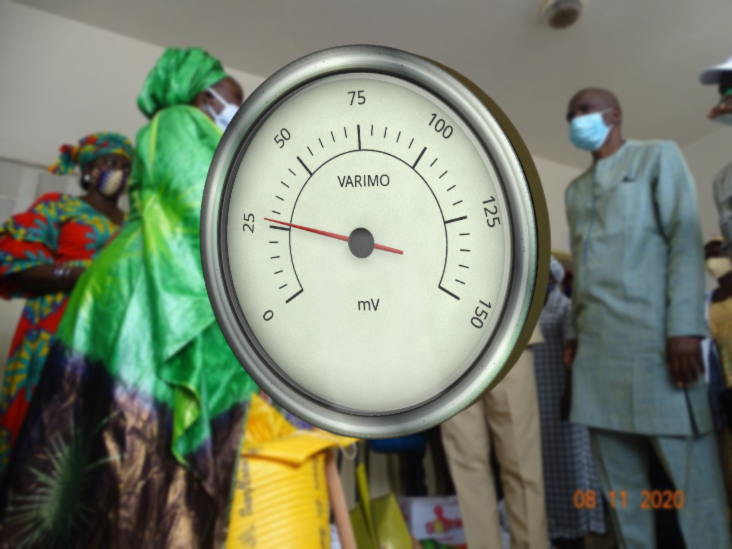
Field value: 27.5 mV
